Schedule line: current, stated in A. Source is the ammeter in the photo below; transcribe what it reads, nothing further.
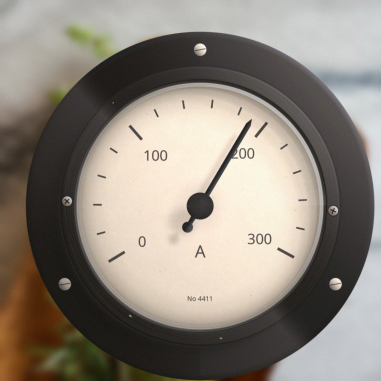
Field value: 190 A
